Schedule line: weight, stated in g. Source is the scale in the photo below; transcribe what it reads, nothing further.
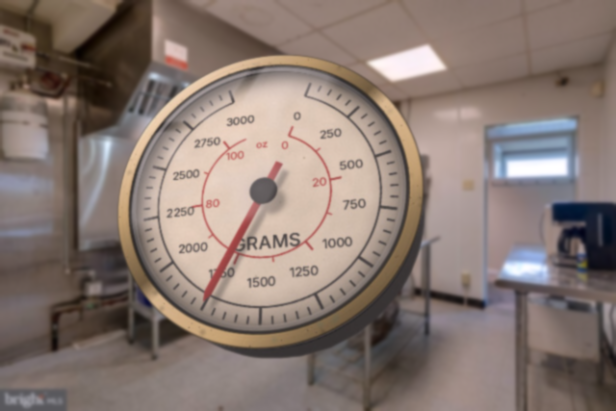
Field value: 1750 g
